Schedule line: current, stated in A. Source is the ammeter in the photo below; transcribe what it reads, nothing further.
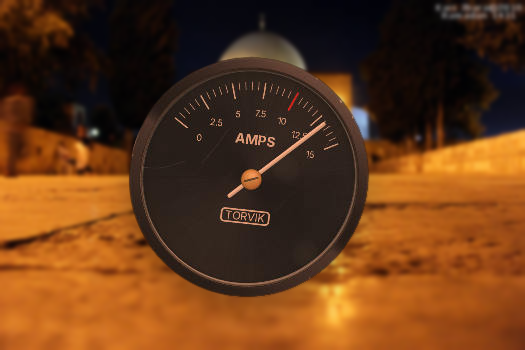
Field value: 13 A
